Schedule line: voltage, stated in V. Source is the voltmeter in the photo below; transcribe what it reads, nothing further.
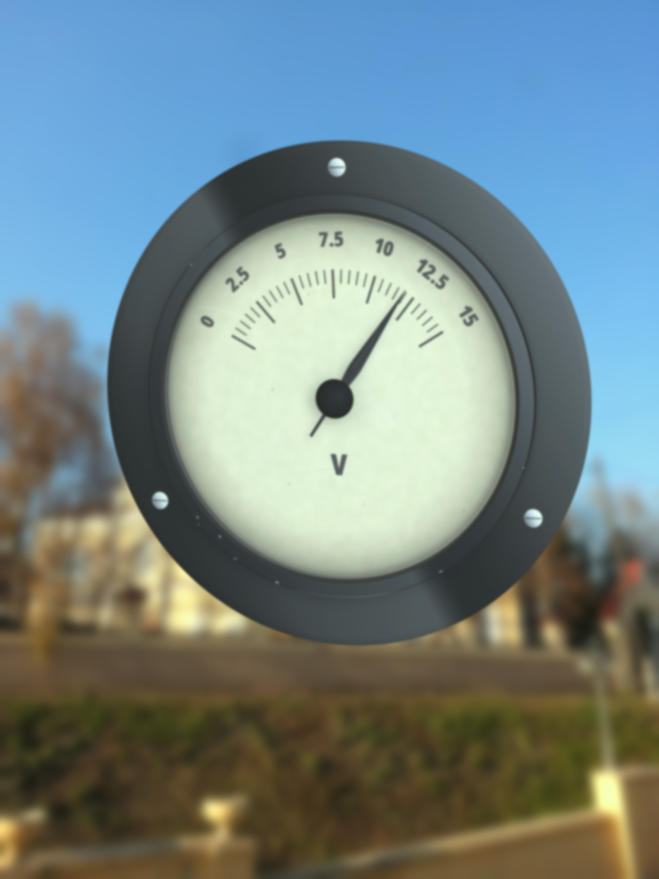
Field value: 12 V
